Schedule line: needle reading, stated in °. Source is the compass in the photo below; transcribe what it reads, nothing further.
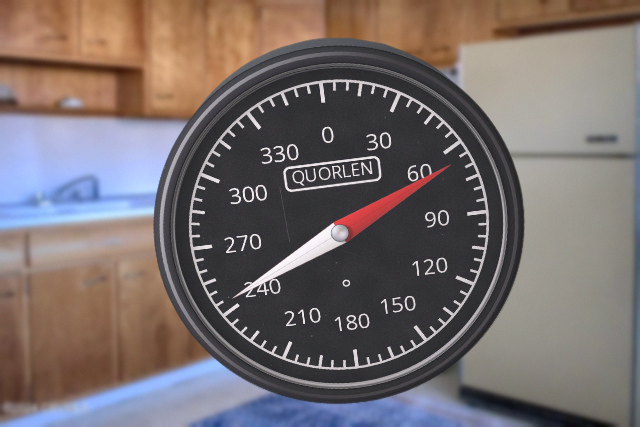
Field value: 65 °
